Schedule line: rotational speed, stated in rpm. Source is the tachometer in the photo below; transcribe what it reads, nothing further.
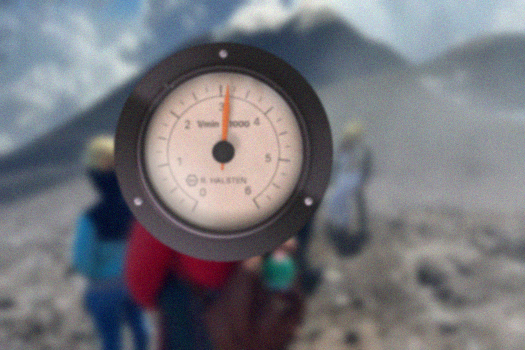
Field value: 3125 rpm
